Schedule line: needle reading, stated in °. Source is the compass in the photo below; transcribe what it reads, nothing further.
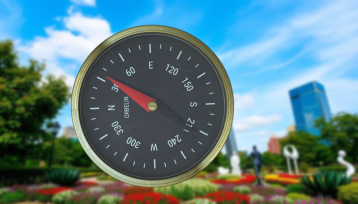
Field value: 35 °
